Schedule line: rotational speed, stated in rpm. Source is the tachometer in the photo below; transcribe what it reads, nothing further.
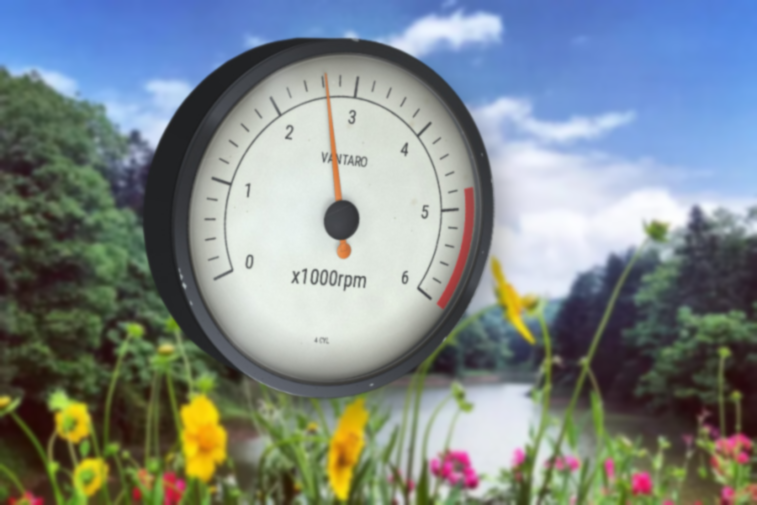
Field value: 2600 rpm
